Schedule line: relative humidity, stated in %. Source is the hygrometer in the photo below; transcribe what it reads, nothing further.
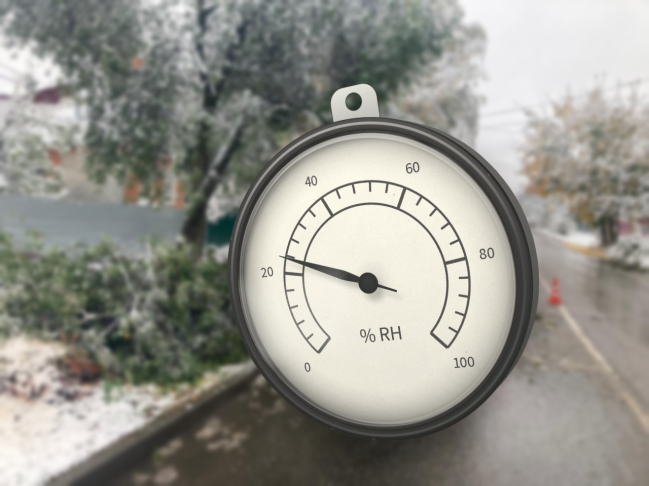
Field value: 24 %
